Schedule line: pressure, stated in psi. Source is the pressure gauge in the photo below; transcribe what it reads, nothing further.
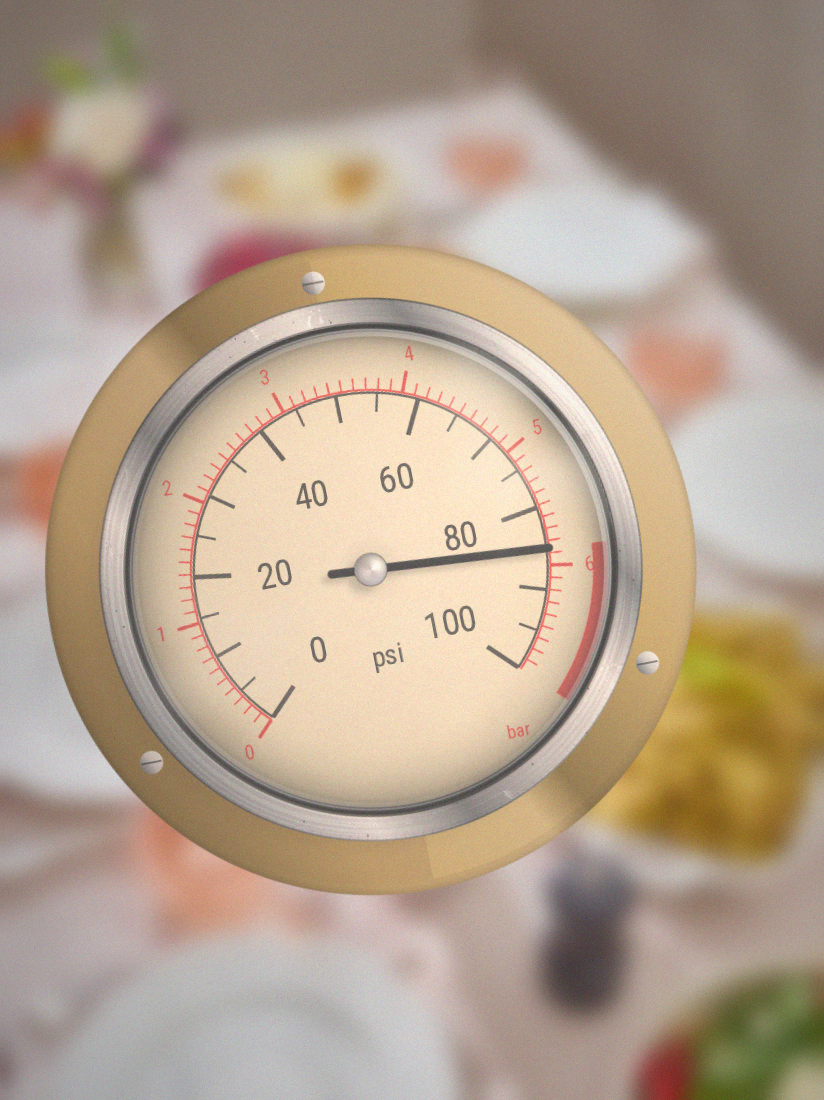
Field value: 85 psi
